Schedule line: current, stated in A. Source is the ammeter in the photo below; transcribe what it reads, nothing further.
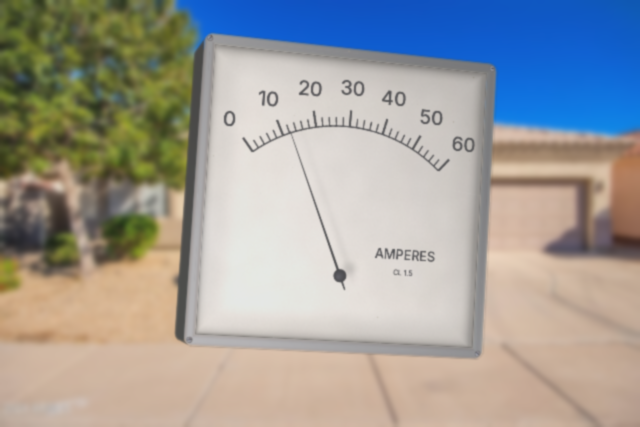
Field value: 12 A
